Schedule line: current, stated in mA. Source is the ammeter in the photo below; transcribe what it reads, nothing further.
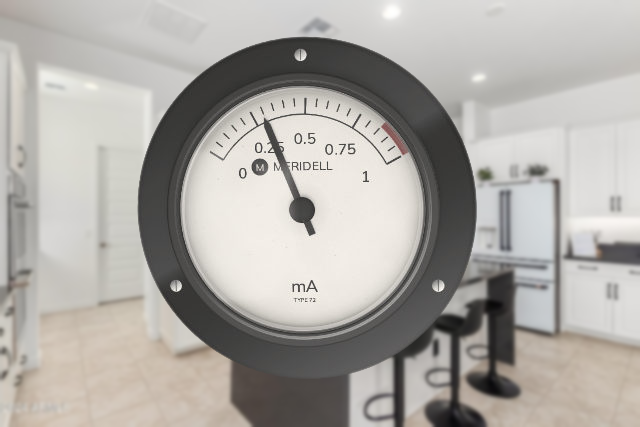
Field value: 0.3 mA
